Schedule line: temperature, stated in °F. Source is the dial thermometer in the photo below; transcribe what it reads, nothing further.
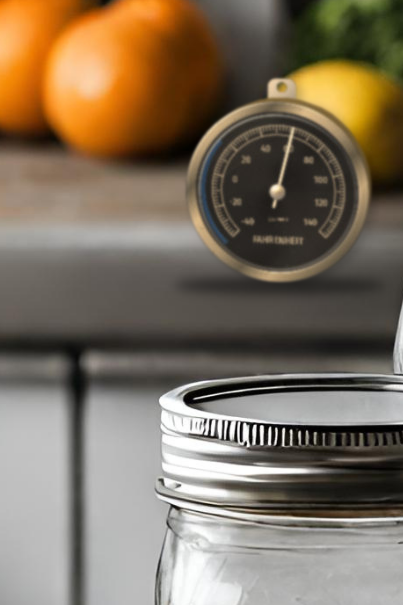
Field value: 60 °F
